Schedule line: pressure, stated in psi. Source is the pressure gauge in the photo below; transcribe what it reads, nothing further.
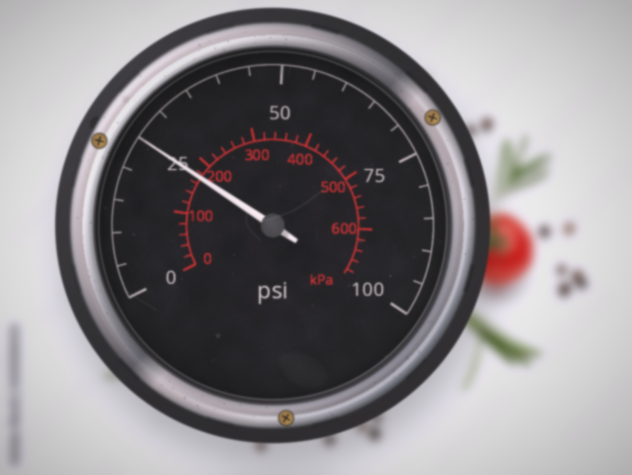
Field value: 25 psi
